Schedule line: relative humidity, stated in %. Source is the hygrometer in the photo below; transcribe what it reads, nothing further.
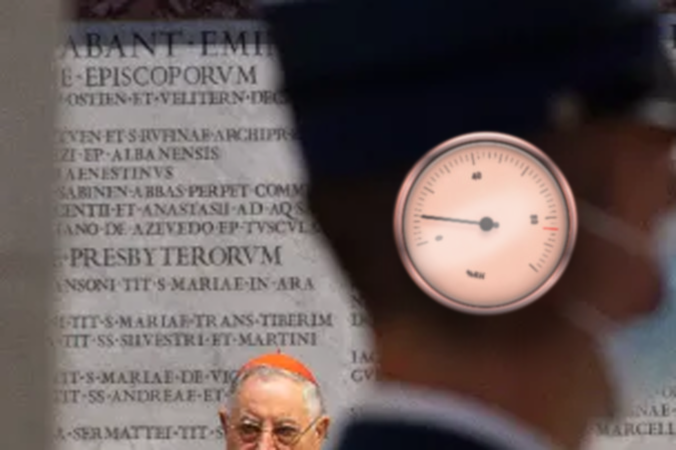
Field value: 10 %
